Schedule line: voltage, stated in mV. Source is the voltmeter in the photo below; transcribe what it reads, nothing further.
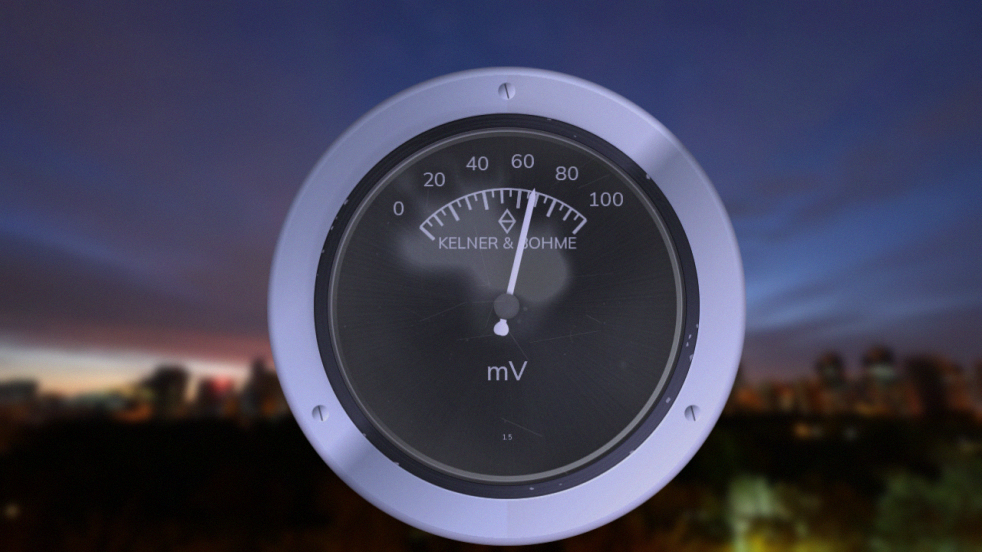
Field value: 67.5 mV
